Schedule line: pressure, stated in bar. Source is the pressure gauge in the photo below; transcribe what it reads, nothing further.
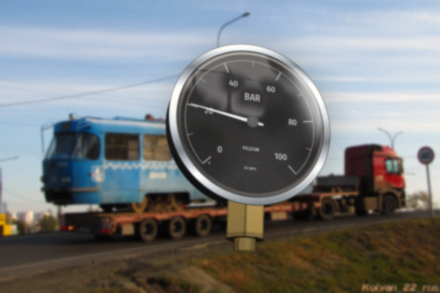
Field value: 20 bar
